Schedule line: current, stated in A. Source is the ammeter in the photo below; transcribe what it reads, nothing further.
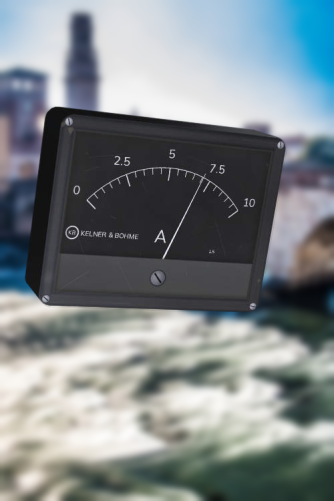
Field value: 7 A
